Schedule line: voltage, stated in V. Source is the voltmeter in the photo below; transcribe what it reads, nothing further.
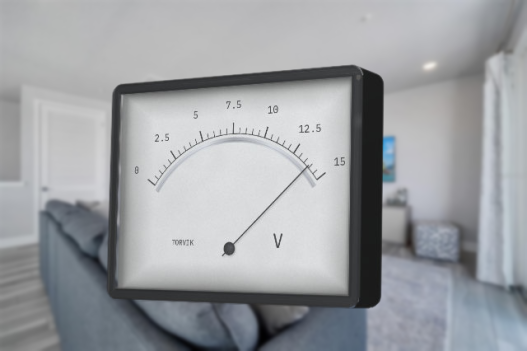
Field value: 14 V
